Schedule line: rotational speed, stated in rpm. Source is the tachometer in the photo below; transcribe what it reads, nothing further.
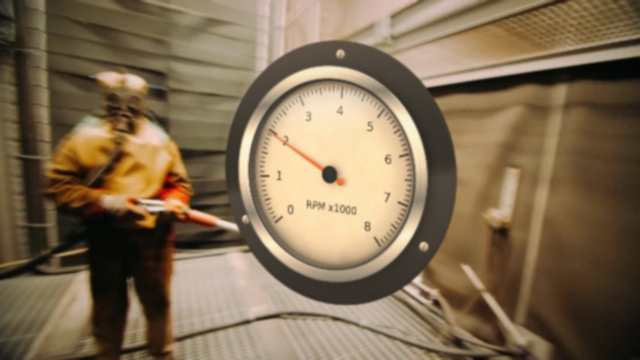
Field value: 2000 rpm
